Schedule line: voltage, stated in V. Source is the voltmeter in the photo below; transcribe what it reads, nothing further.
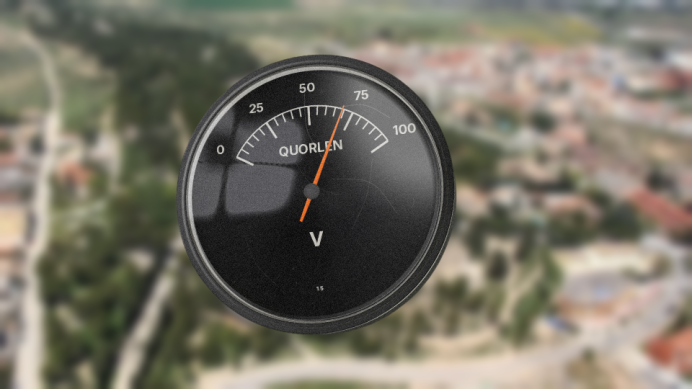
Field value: 70 V
